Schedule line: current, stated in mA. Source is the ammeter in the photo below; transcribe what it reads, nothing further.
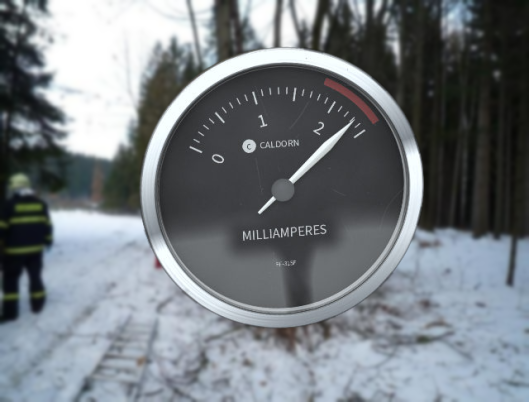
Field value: 2.3 mA
